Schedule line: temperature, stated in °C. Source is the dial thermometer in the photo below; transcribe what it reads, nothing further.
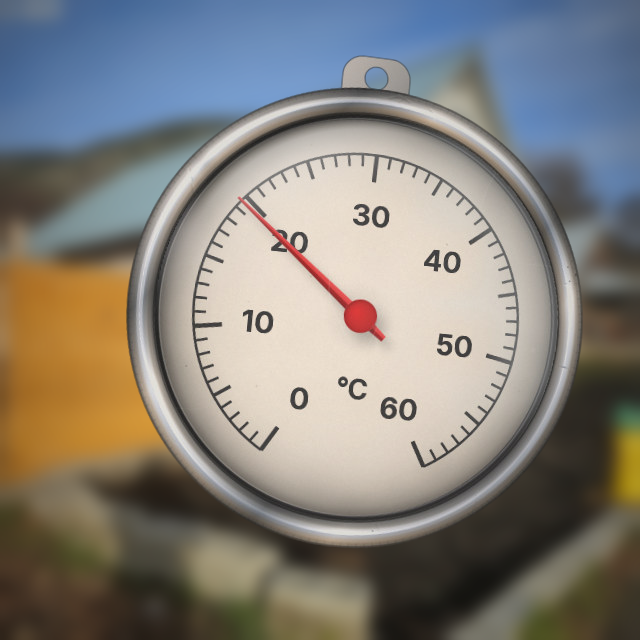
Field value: 19.5 °C
